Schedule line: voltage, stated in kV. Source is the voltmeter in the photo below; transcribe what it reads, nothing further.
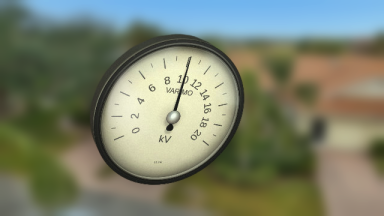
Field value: 10 kV
